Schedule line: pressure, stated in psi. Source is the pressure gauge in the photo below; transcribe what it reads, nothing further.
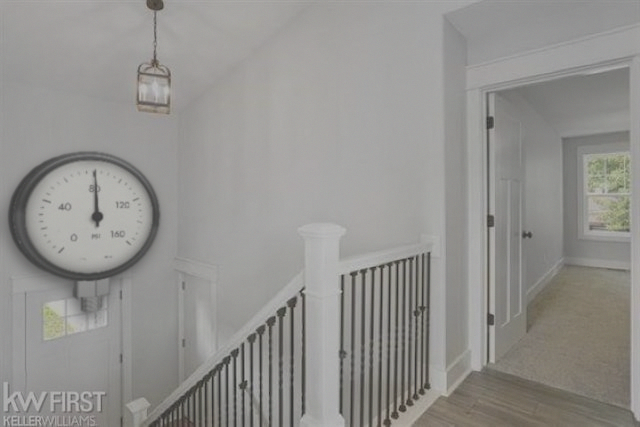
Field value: 80 psi
